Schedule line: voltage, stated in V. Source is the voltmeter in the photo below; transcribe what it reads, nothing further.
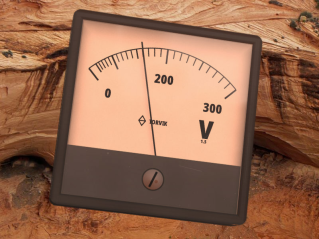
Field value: 160 V
